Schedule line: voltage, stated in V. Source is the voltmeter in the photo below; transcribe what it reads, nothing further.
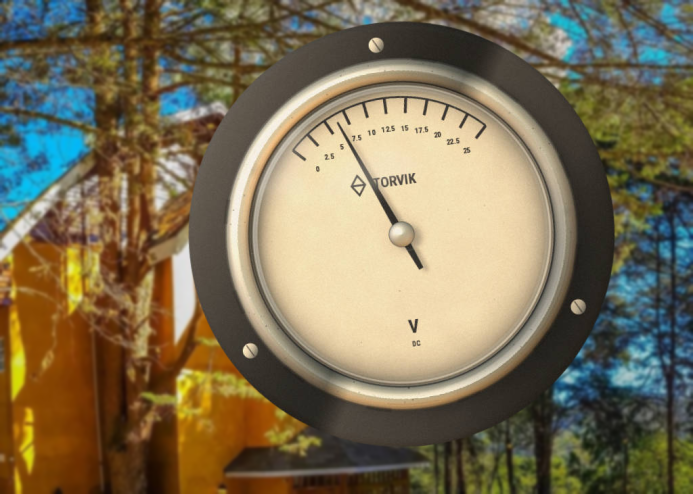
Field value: 6.25 V
